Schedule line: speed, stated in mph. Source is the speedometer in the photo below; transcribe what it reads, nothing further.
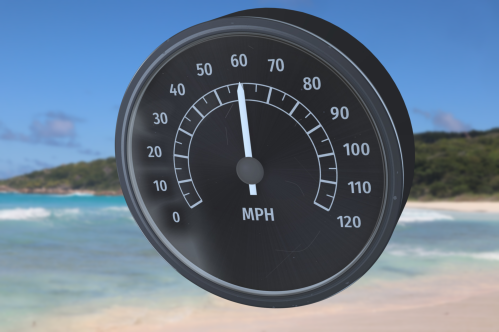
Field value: 60 mph
